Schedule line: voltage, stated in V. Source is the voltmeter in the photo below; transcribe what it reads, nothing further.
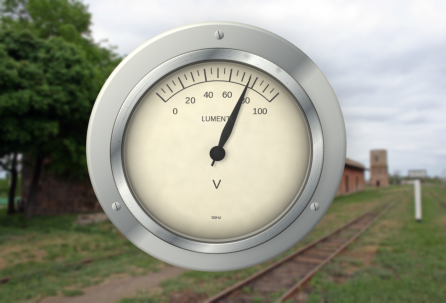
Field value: 75 V
